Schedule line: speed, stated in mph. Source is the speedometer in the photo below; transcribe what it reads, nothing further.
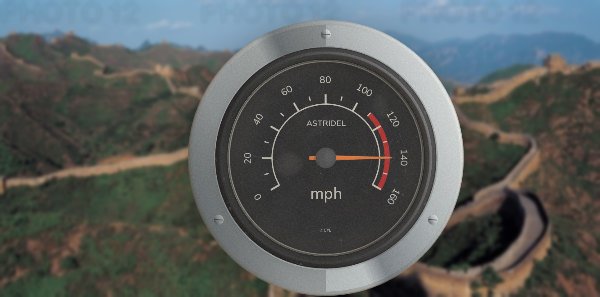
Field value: 140 mph
